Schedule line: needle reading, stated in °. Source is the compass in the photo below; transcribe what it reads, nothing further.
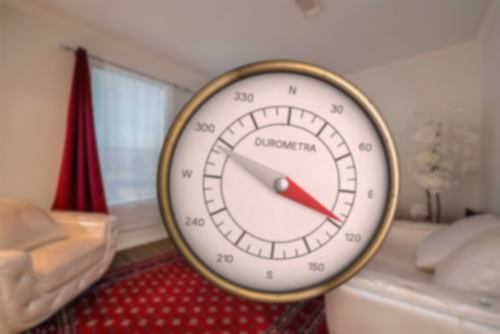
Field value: 115 °
